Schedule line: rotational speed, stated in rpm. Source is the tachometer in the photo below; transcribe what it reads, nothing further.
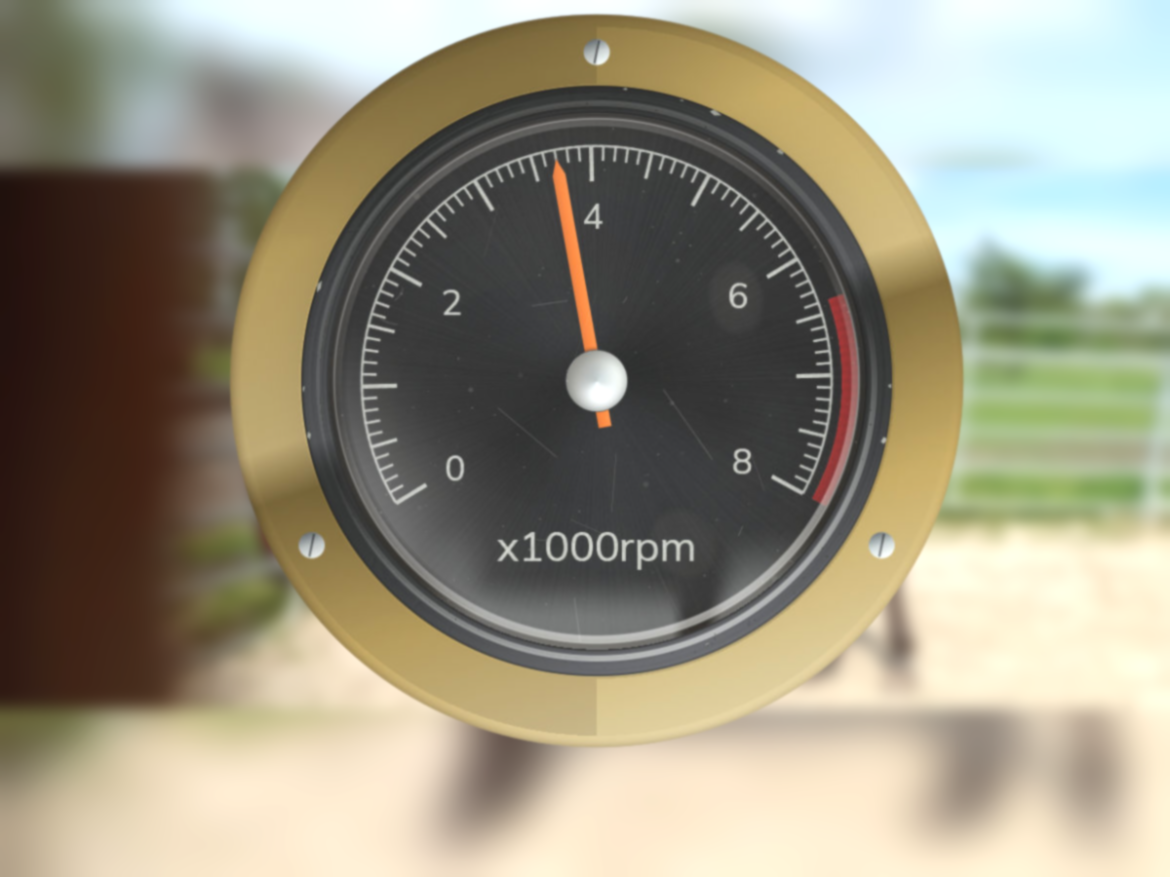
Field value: 3700 rpm
